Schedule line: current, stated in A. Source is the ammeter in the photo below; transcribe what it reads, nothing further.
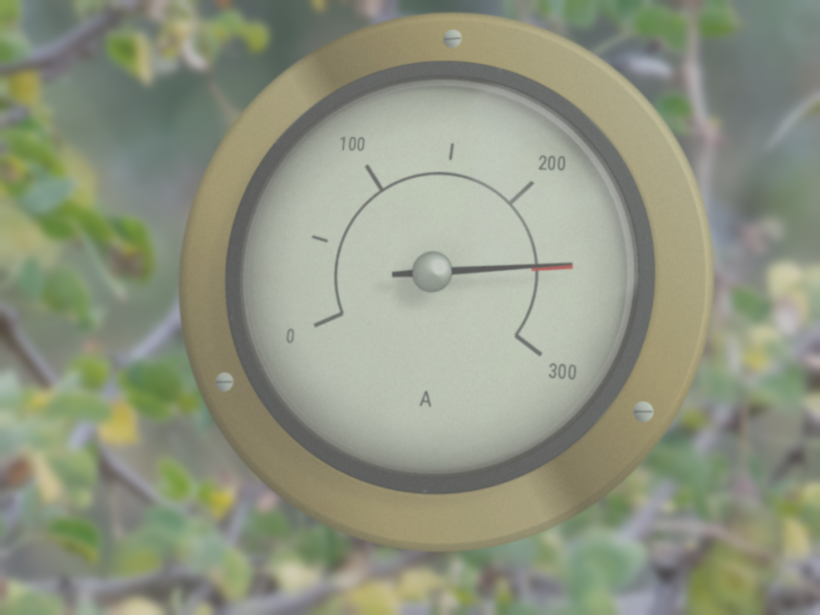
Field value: 250 A
